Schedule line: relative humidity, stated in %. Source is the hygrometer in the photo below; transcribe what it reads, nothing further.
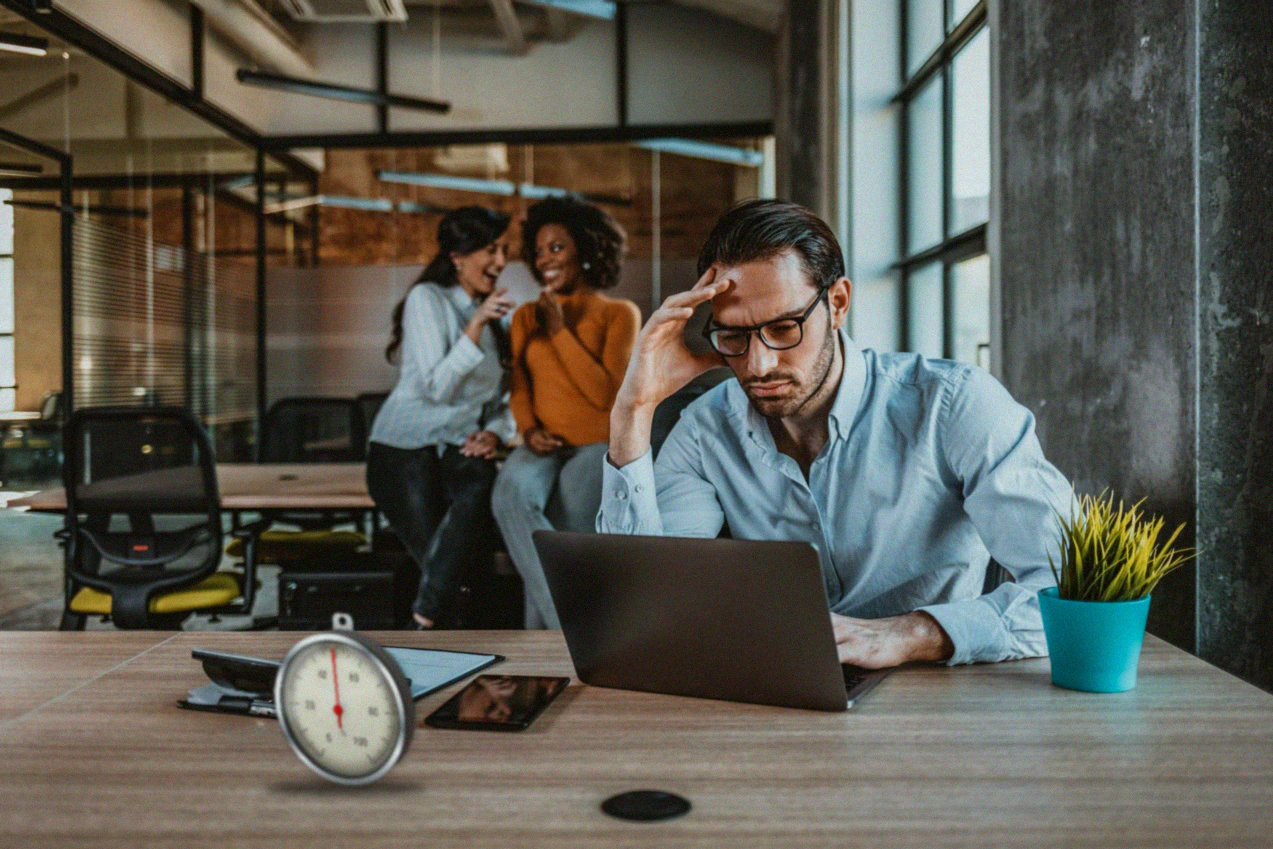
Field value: 50 %
